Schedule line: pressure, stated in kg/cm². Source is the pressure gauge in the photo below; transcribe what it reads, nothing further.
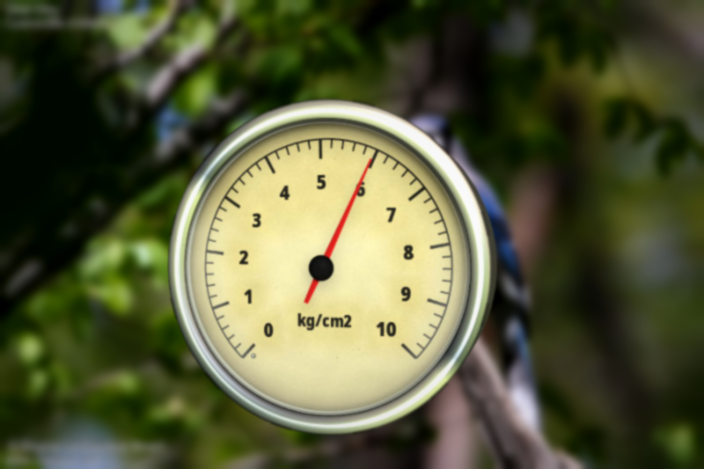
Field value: 6 kg/cm²
